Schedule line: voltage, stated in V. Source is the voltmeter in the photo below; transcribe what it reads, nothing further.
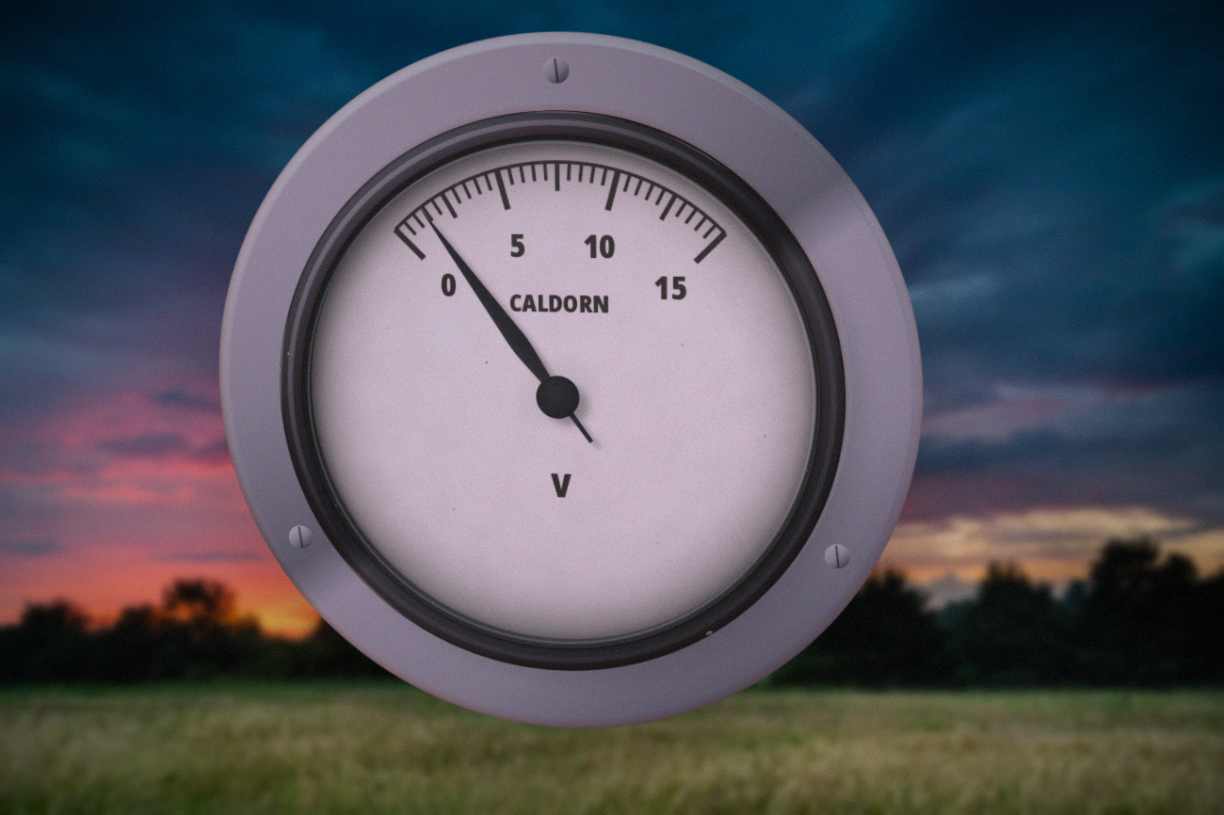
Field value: 1.5 V
